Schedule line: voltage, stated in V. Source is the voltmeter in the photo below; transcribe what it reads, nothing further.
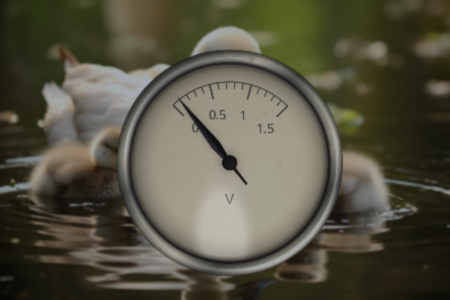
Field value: 0.1 V
